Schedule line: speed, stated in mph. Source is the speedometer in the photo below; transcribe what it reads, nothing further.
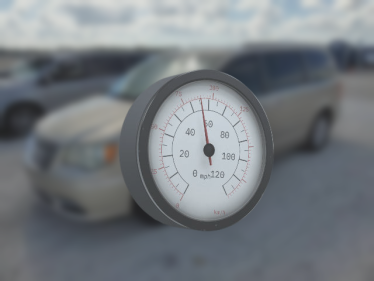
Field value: 55 mph
